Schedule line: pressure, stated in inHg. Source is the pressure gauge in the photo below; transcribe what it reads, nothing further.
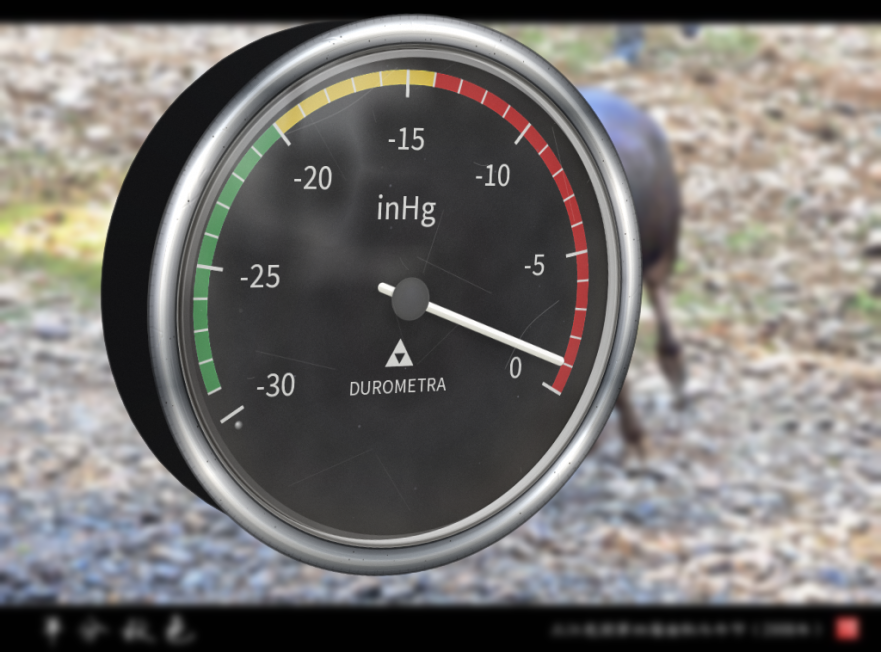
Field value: -1 inHg
